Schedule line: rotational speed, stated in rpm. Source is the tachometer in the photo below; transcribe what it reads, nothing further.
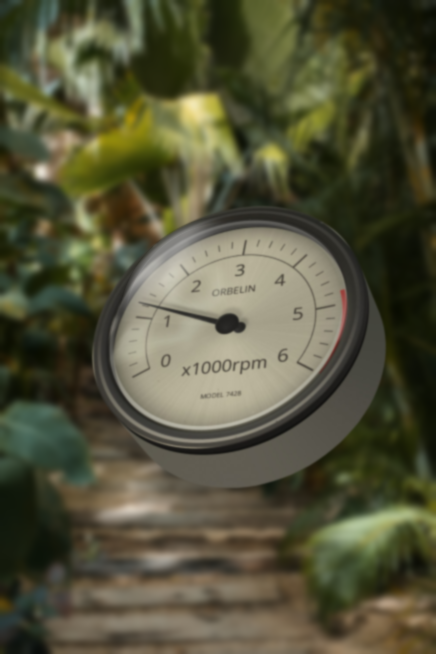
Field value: 1200 rpm
